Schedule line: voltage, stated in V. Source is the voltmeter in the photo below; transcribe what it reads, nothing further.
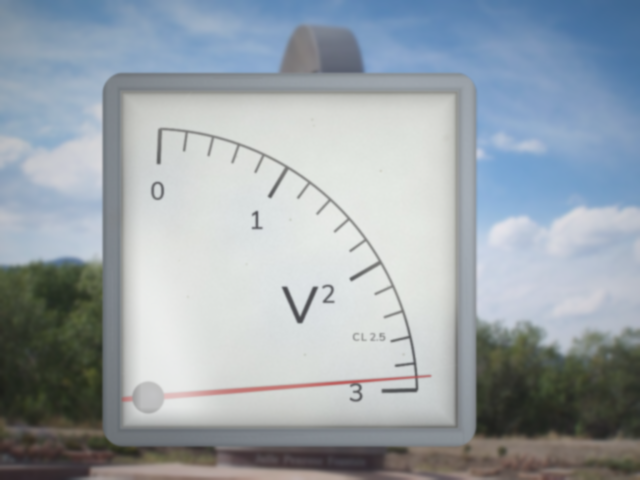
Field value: 2.9 V
